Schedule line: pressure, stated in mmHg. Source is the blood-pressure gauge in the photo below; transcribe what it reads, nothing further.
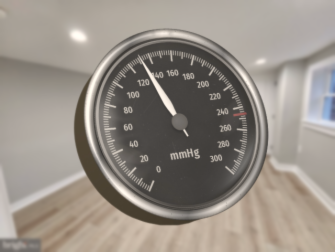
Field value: 130 mmHg
